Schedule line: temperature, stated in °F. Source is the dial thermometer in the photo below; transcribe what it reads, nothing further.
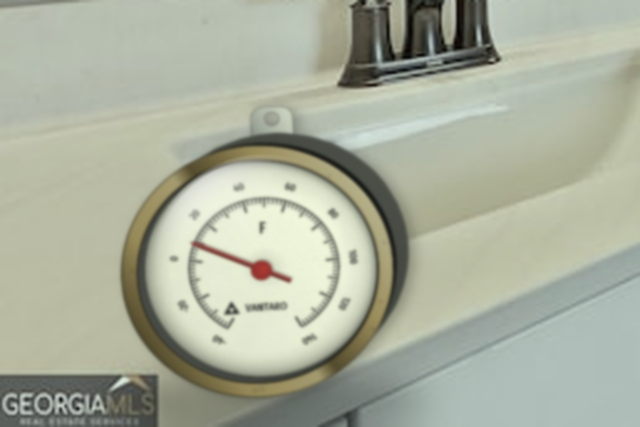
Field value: 10 °F
